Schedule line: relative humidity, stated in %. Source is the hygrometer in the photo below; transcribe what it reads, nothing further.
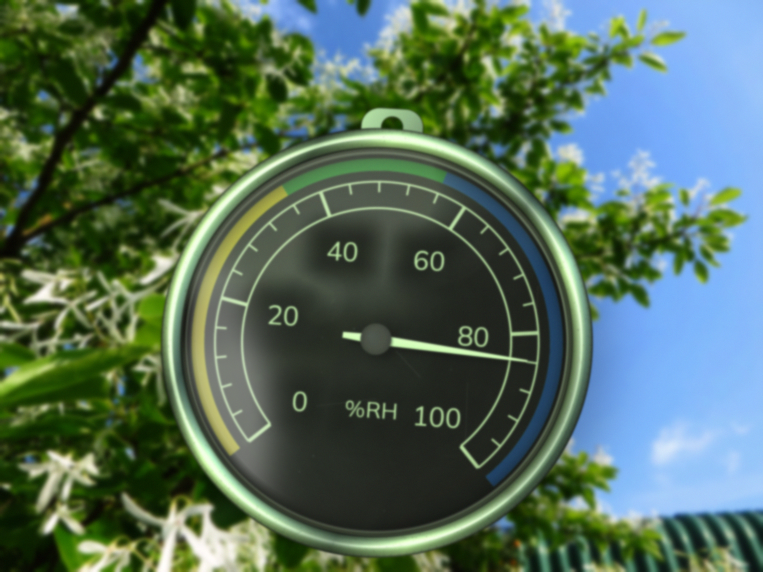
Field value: 84 %
